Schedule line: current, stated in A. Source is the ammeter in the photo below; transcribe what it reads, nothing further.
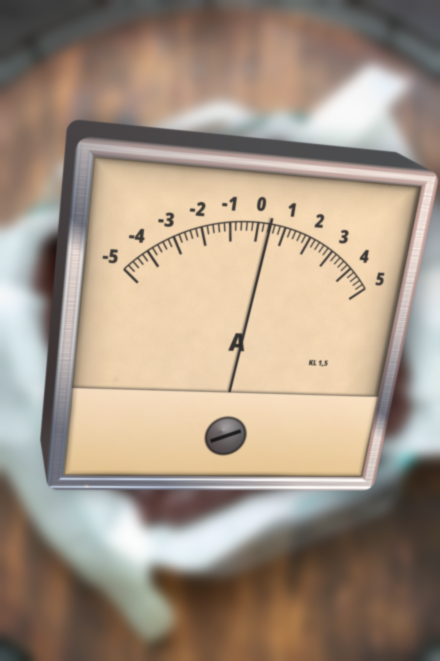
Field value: 0.4 A
